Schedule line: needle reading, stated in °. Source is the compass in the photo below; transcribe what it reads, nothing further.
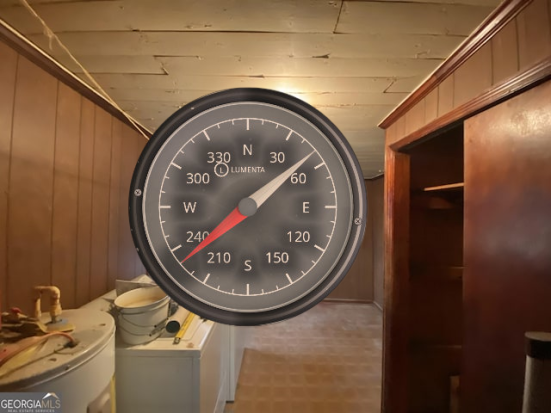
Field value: 230 °
